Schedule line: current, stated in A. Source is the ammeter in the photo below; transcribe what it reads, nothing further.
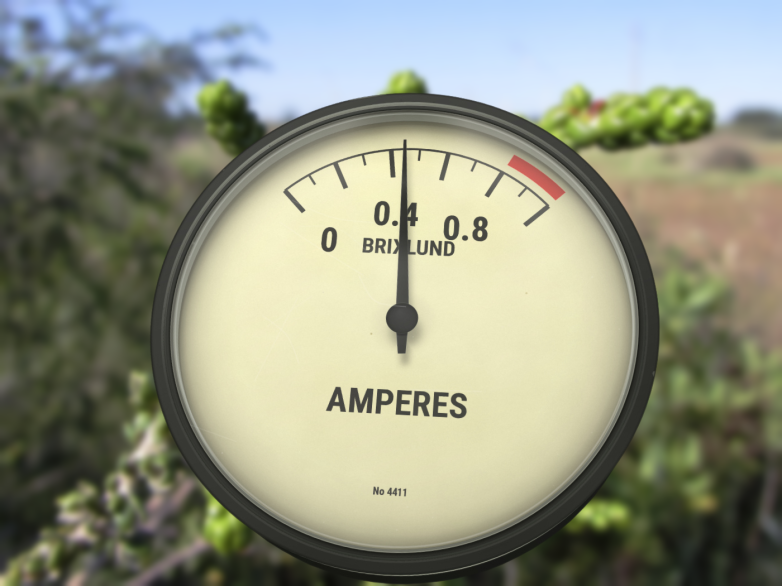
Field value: 0.45 A
